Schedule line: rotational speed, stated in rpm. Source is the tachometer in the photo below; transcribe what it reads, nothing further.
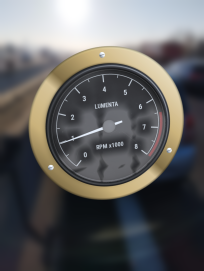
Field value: 1000 rpm
